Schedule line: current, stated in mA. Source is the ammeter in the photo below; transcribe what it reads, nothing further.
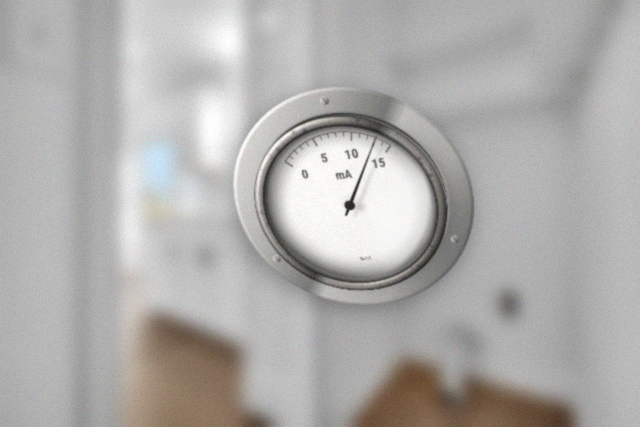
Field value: 13 mA
